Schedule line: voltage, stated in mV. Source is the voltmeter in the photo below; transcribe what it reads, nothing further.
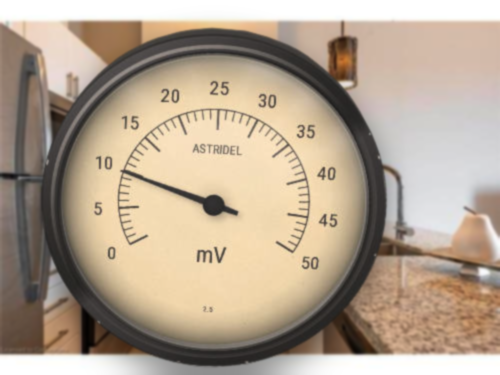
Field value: 10 mV
